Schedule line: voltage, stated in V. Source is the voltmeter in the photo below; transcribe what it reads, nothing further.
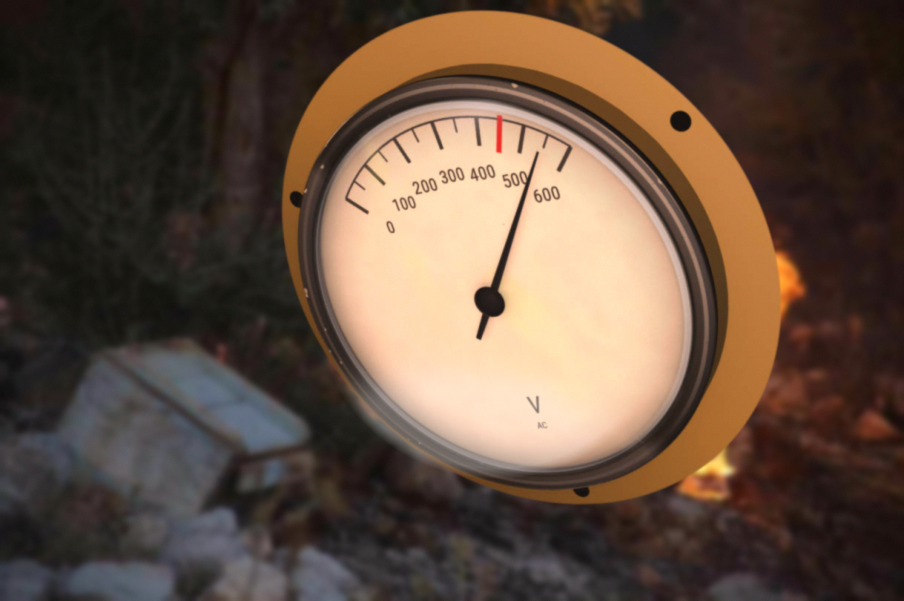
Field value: 550 V
